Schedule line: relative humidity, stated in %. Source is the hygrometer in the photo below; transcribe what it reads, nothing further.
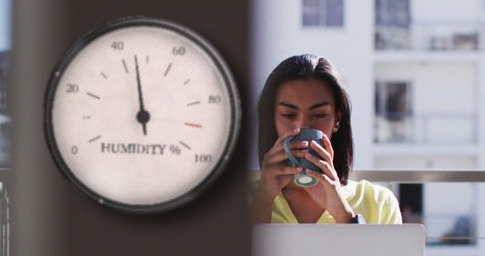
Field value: 45 %
